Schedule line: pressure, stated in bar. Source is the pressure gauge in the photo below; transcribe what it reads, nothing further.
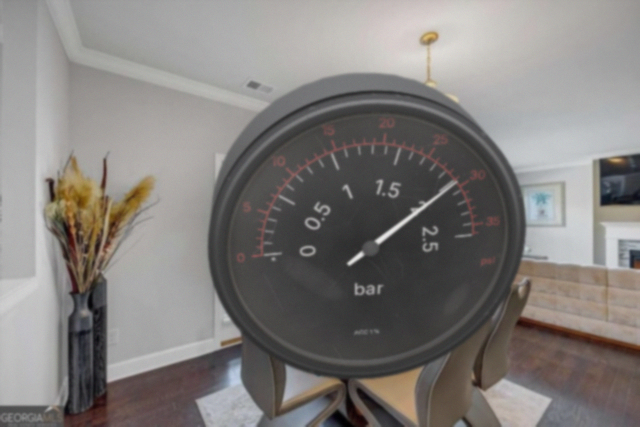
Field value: 2 bar
